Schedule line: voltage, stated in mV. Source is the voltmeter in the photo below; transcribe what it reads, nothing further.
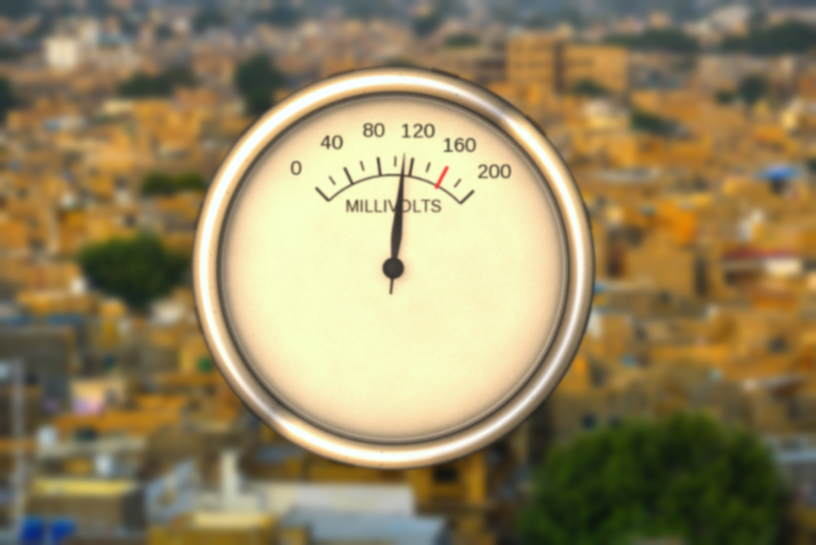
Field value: 110 mV
